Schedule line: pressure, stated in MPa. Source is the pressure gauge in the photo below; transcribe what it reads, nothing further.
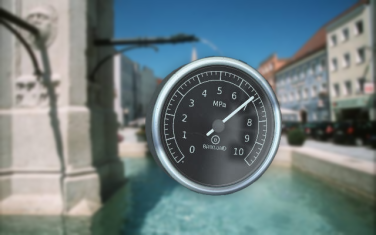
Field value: 6.8 MPa
